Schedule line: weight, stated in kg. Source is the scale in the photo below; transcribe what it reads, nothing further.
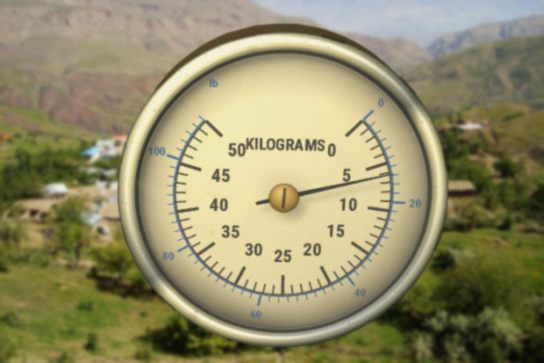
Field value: 6 kg
